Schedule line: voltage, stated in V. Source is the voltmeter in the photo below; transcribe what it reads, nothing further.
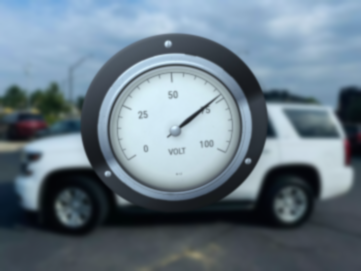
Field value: 72.5 V
